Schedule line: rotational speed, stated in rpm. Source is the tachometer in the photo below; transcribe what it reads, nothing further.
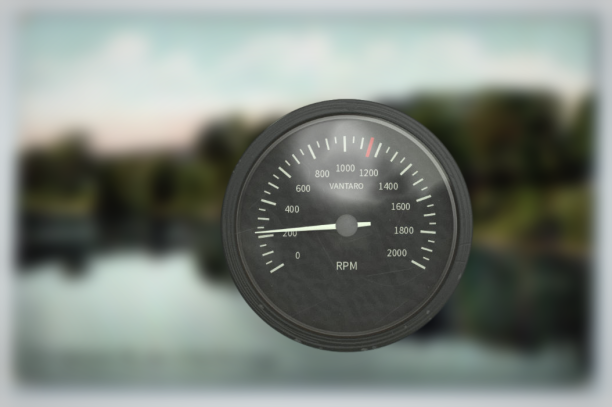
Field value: 225 rpm
